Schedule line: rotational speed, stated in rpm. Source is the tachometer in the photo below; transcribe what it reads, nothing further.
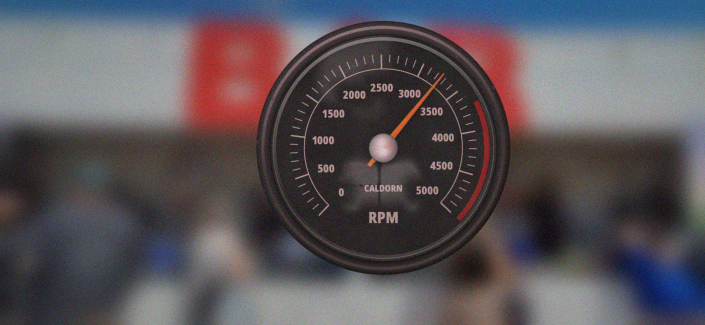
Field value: 3250 rpm
